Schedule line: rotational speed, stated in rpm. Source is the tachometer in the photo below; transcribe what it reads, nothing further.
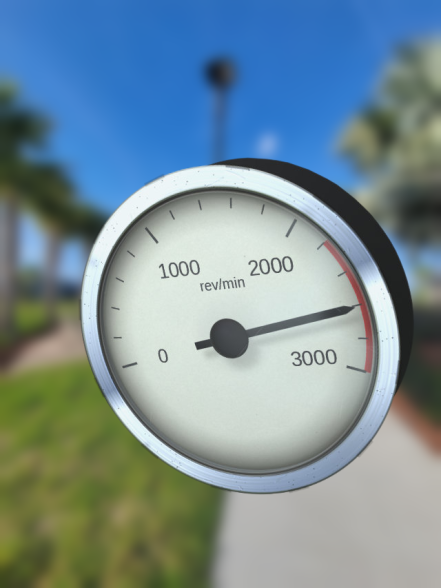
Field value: 2600 rpm
